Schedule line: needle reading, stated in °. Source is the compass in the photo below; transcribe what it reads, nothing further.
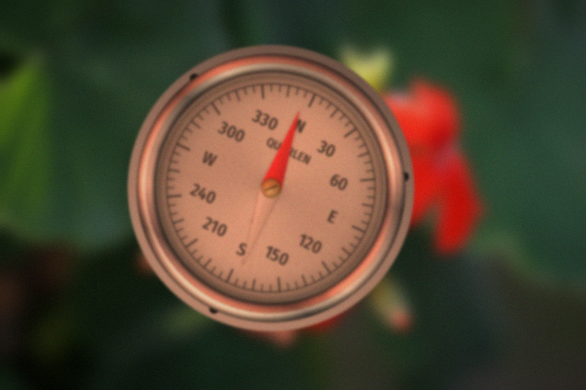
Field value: 355 °
